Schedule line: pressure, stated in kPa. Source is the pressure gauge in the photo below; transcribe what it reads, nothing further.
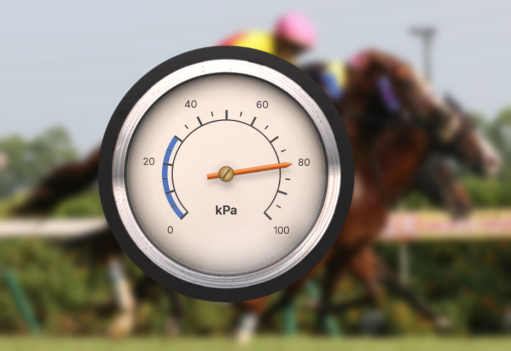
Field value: 80 kPa
